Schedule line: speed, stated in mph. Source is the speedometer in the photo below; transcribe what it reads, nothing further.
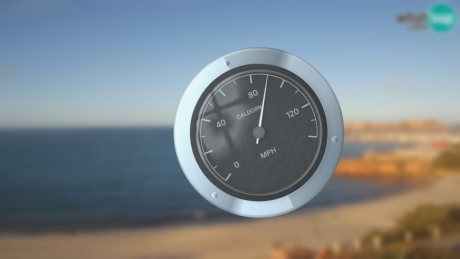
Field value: 90 mph
